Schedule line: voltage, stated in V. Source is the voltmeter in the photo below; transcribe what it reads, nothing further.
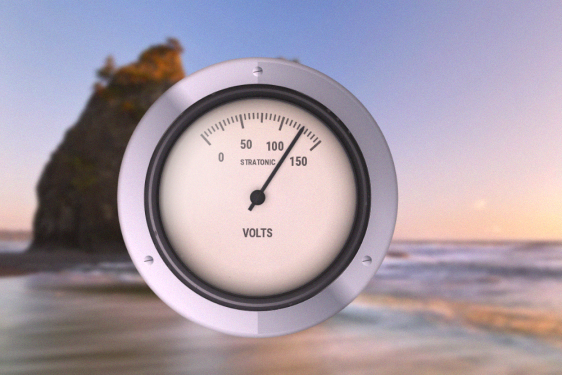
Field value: 125 V
